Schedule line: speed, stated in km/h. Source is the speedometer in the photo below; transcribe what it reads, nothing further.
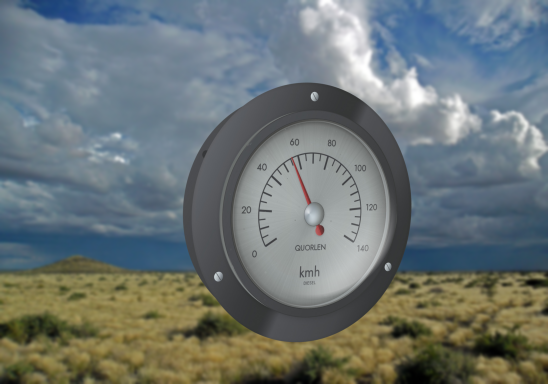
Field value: 55 km/h
